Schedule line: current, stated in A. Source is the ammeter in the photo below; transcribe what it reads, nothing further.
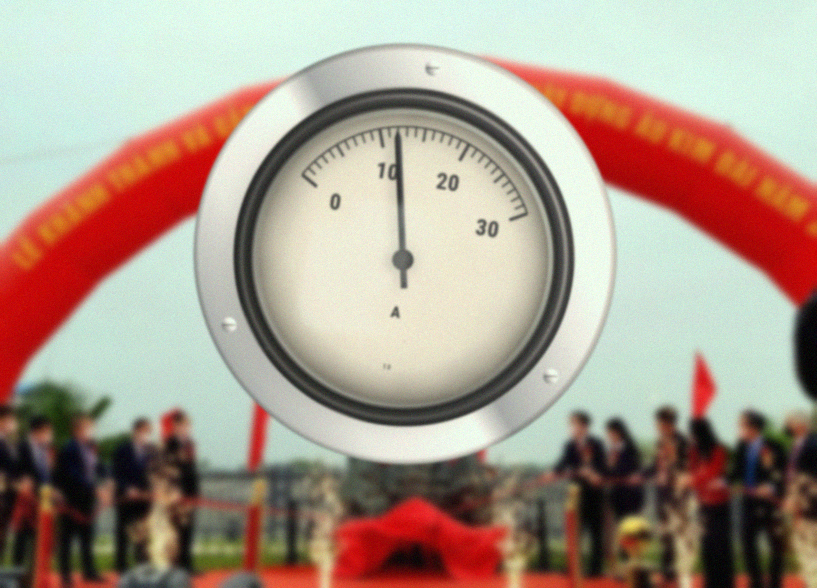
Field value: 12 A
